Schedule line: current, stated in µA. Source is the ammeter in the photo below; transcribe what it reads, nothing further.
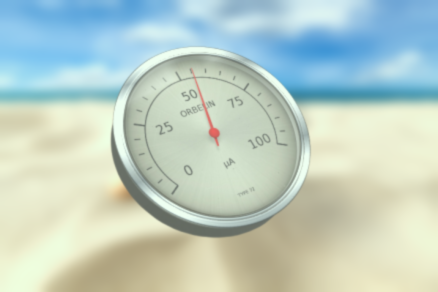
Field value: 55 µA
